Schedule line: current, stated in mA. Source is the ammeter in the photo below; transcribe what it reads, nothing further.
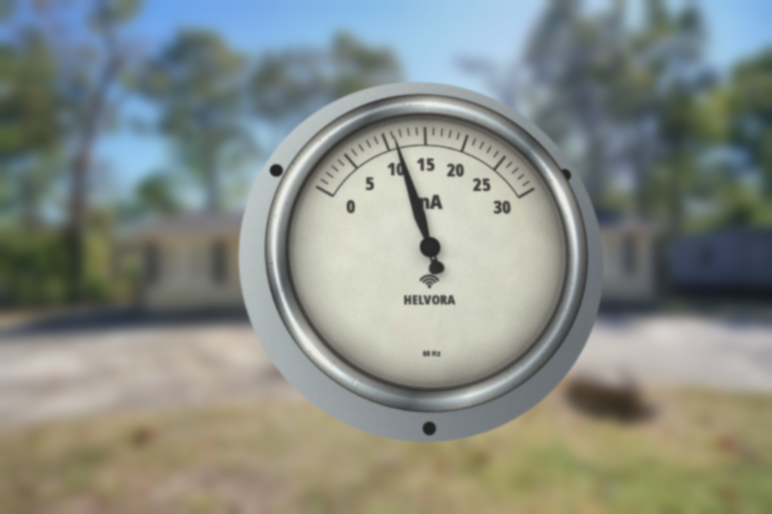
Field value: 11 mA
